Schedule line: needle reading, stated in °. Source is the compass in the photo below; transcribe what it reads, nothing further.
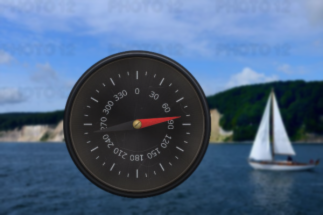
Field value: 80 °
